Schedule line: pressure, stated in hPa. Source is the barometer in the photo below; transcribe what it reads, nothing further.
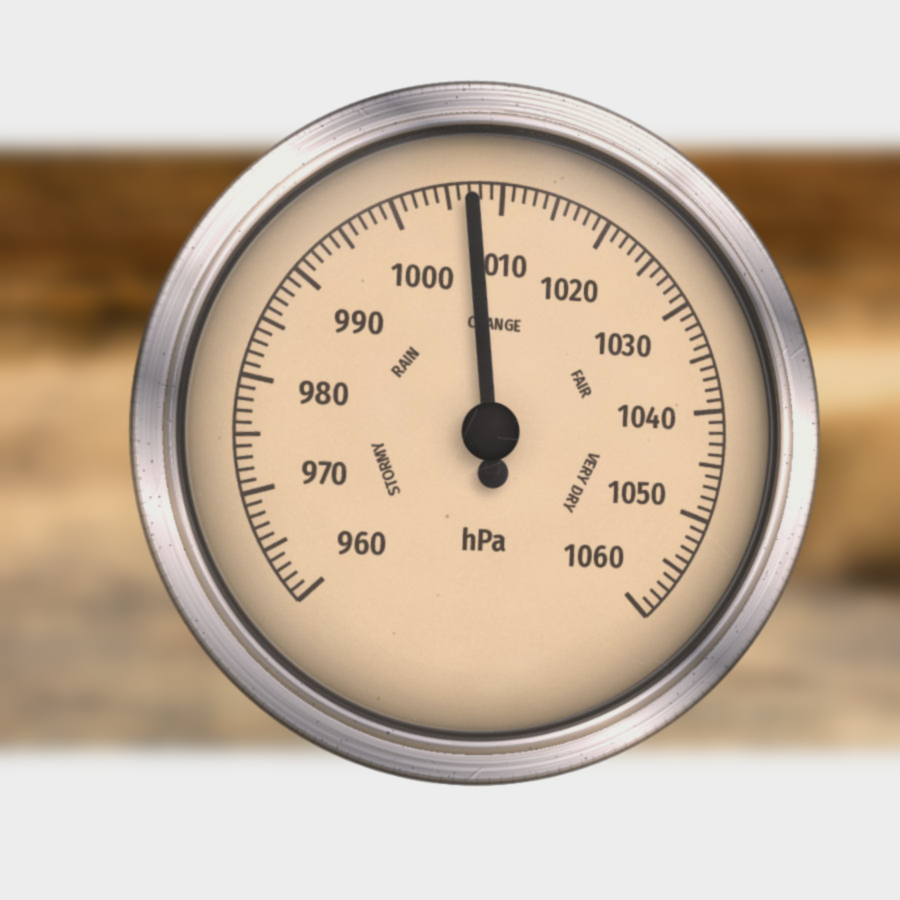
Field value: 1007 hPa
